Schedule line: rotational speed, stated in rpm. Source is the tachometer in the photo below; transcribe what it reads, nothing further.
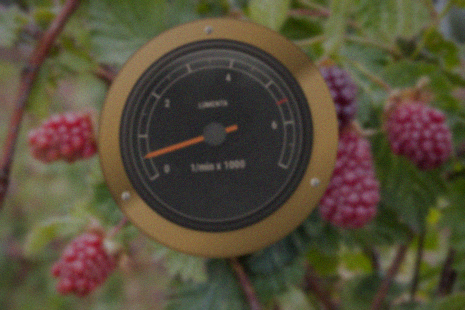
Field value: 500 rpm
